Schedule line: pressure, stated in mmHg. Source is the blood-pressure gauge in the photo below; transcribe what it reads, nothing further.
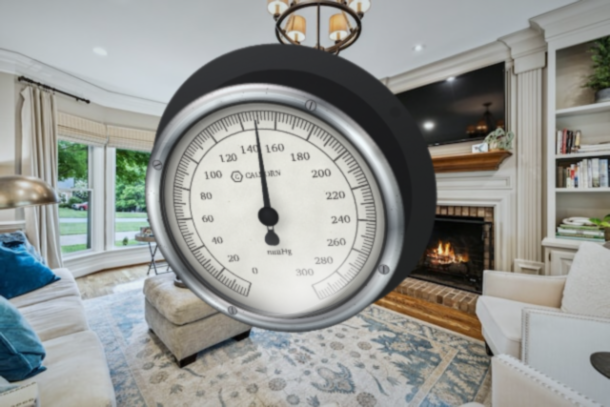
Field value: 150 mmHg
